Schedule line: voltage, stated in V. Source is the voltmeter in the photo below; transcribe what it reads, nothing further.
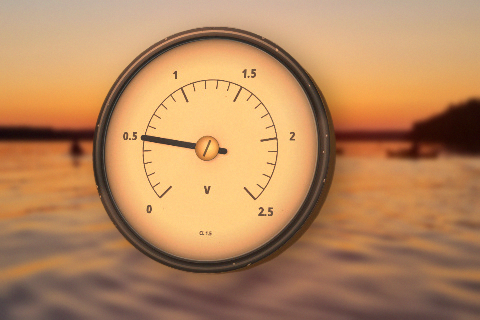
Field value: 0.5 V
